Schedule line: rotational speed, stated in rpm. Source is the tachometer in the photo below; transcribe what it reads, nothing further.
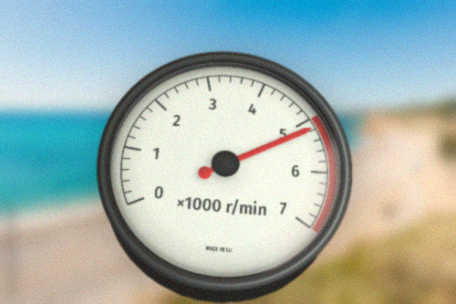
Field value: 5200 rpm
